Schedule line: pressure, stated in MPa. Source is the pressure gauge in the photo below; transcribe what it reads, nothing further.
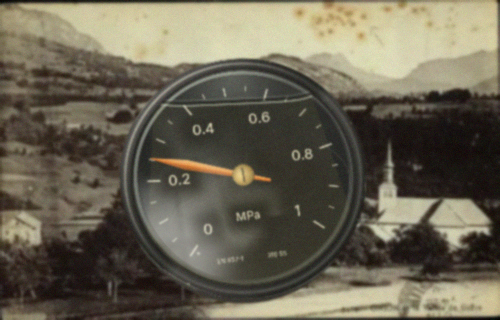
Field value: 0.25 MPa
